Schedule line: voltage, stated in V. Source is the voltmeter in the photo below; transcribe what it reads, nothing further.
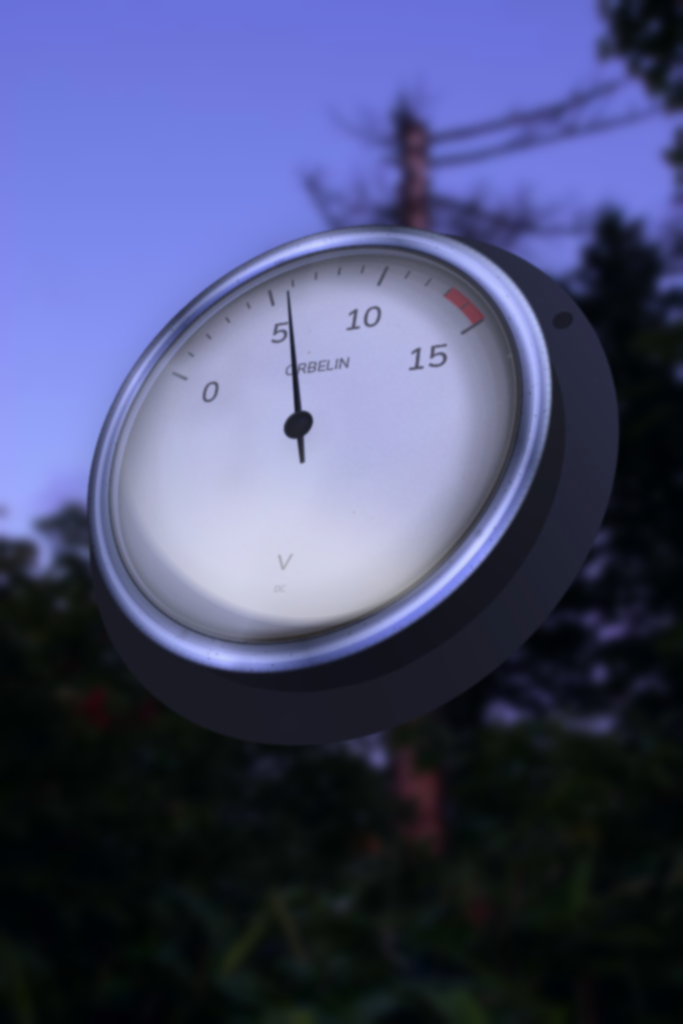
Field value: 6 V
